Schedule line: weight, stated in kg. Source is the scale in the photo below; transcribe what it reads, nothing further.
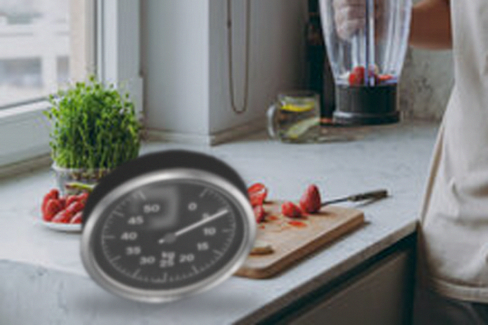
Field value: 5 kg
